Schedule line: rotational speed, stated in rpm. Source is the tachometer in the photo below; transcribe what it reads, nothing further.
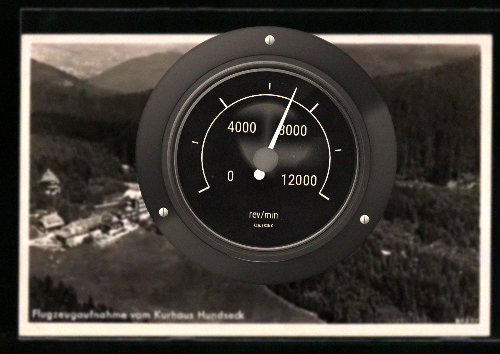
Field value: 7000 rpm
